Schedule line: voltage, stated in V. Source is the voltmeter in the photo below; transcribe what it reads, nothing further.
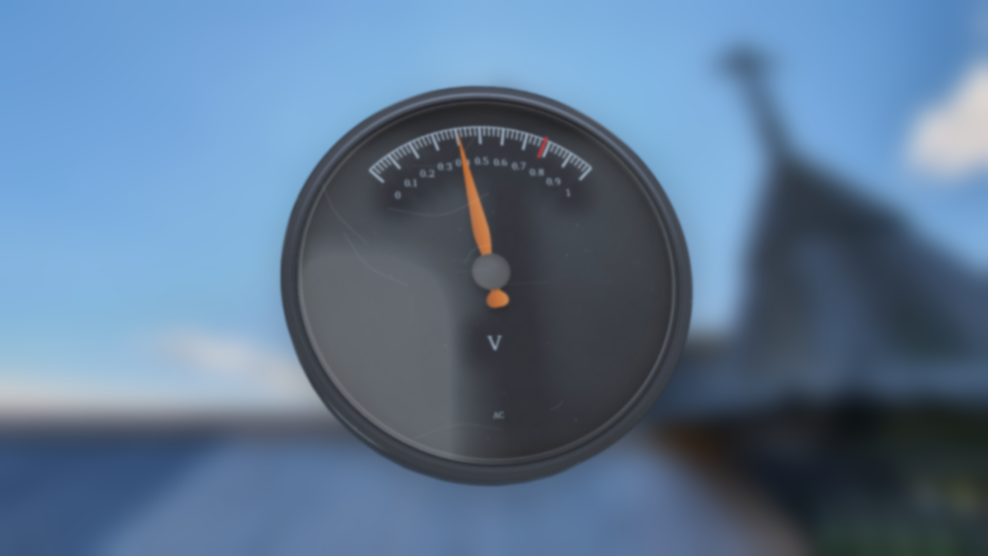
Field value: 0.4 V
